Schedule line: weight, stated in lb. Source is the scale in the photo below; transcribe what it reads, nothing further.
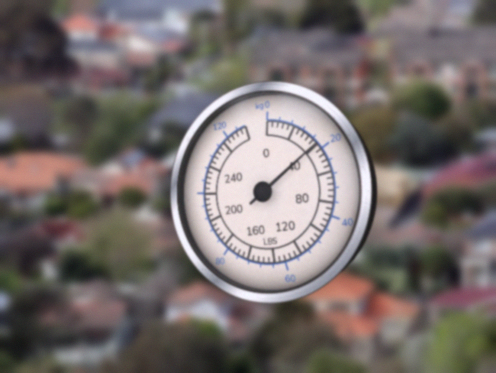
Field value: 40 lb
